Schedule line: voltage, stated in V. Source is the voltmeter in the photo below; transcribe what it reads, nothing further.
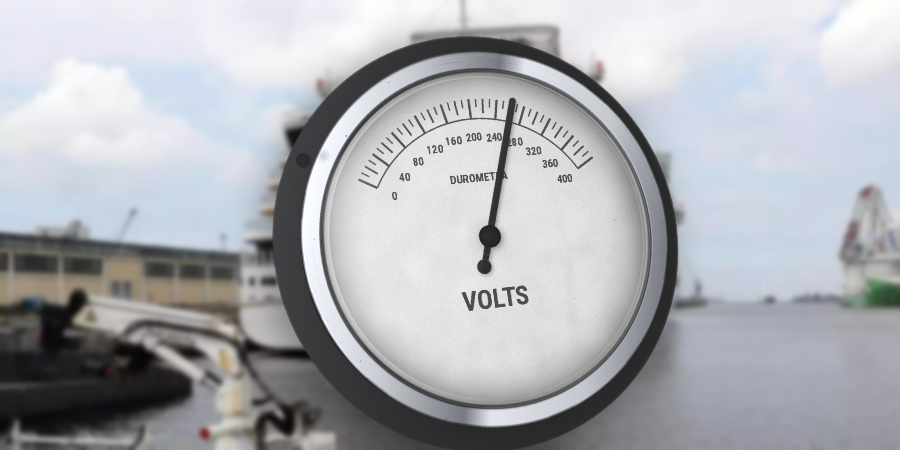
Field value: 260 V
